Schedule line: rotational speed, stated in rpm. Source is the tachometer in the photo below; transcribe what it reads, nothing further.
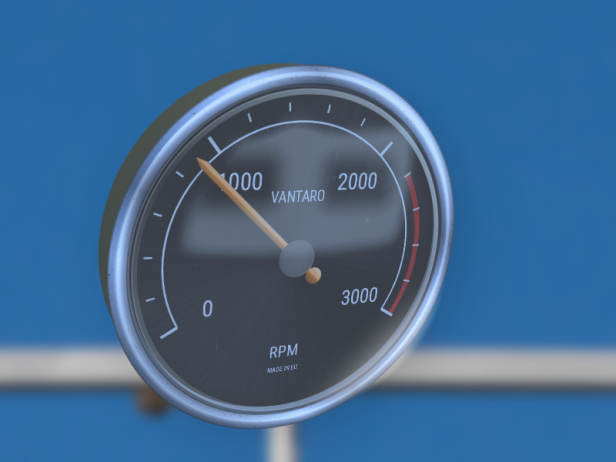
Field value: 900 rpm
